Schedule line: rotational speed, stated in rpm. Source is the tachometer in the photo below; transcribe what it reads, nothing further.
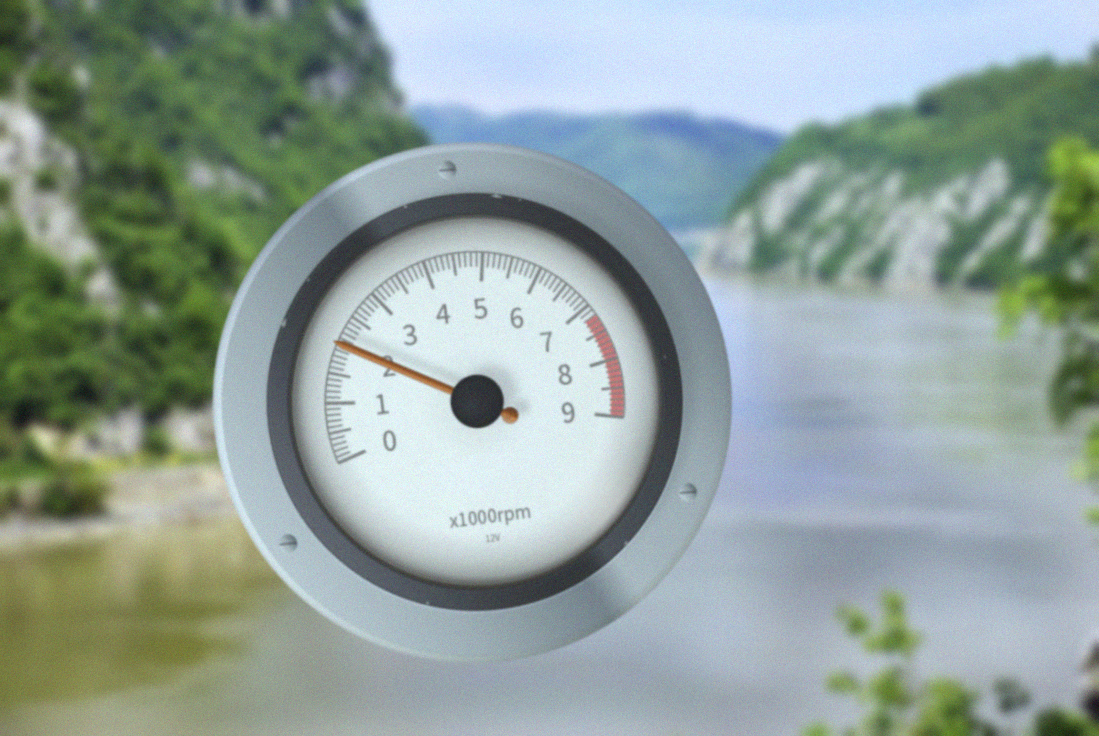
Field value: 2000 rpm
